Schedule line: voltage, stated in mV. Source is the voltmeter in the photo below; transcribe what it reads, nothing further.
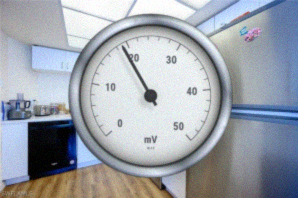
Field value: 19 mV
